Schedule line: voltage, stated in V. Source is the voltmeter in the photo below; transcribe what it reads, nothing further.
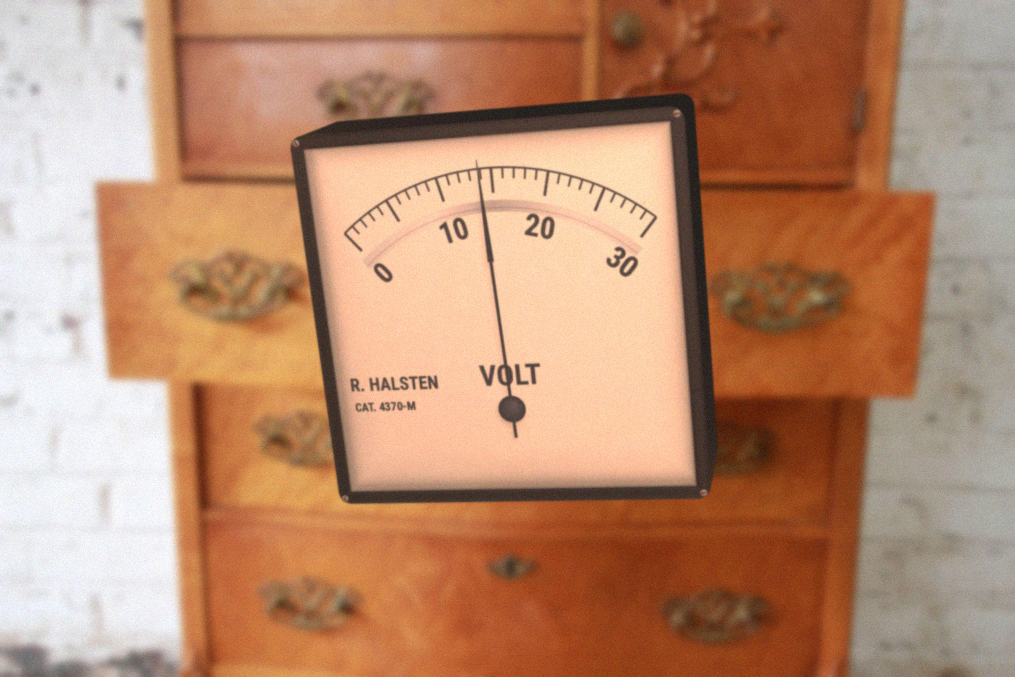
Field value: 14 V
